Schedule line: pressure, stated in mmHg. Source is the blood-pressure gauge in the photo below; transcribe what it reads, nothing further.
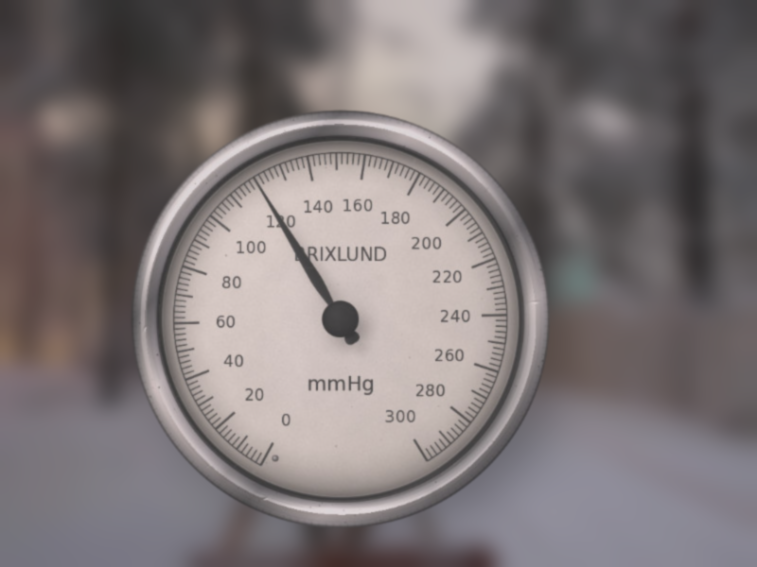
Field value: 120 mmHg
